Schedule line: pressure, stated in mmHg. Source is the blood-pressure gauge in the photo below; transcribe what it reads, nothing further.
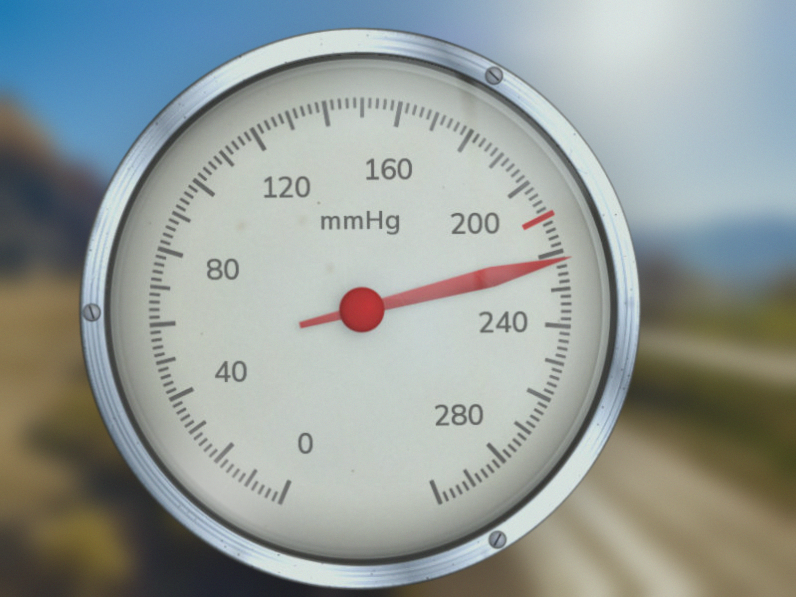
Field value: 222 mmHg
